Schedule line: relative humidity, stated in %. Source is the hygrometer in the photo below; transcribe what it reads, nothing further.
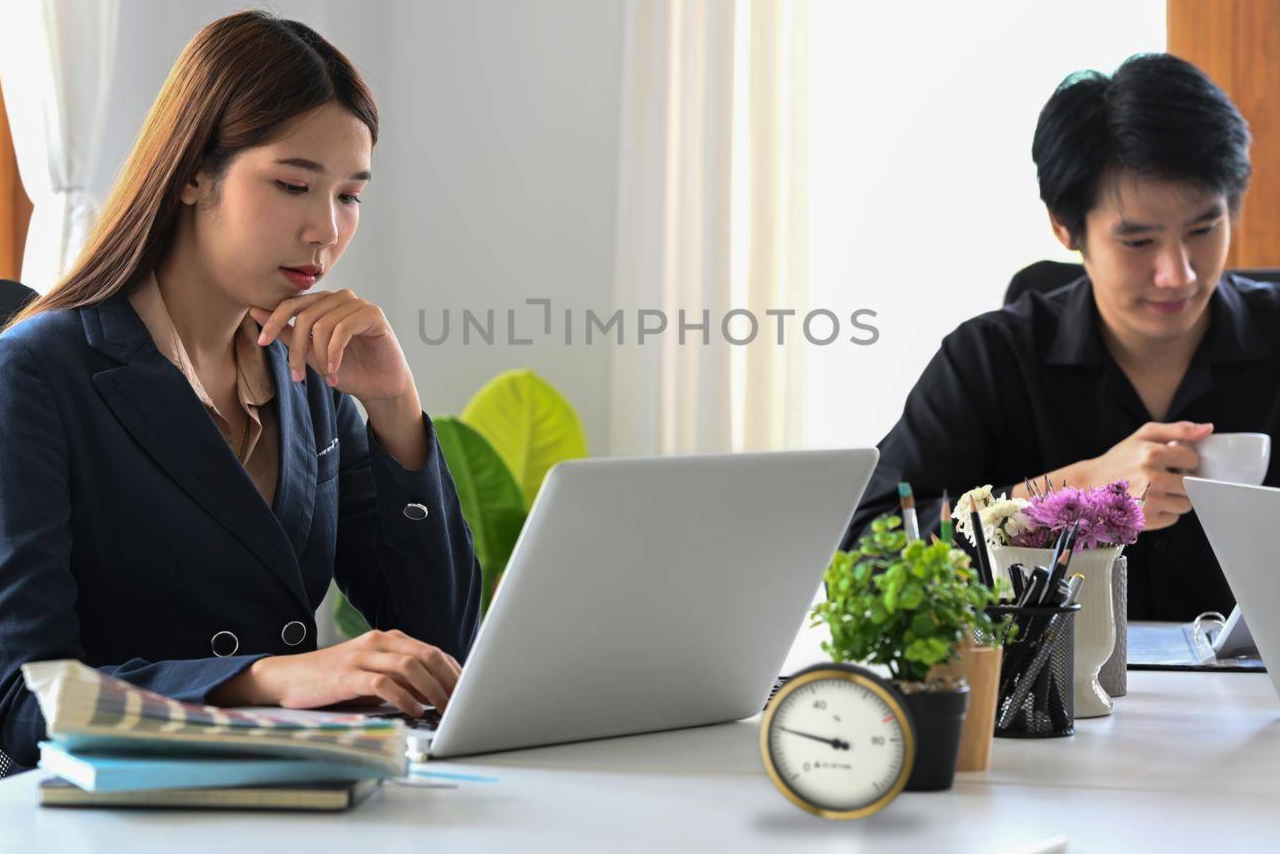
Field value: 20 %
